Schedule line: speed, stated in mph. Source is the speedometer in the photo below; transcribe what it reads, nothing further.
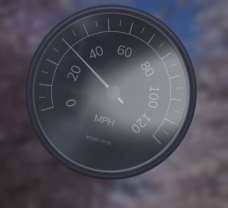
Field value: 30 mph
